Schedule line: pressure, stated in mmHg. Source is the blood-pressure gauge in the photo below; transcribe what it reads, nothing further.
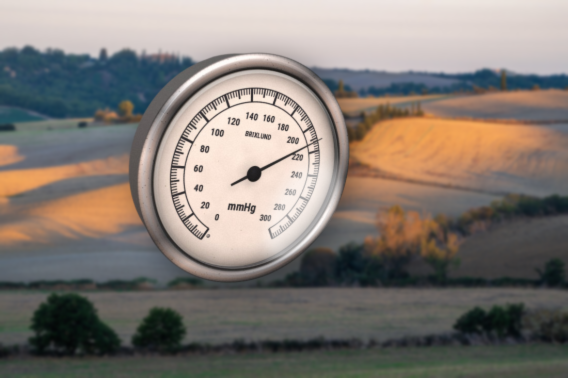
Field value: 210 mmHg
